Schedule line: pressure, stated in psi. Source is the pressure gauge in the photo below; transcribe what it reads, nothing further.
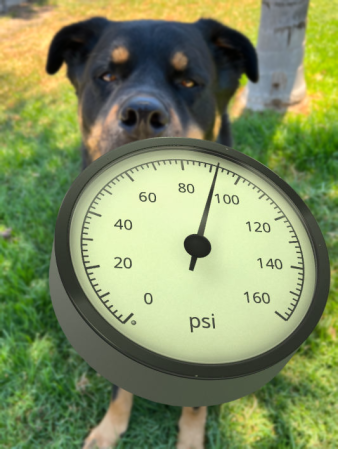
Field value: 92 psi
